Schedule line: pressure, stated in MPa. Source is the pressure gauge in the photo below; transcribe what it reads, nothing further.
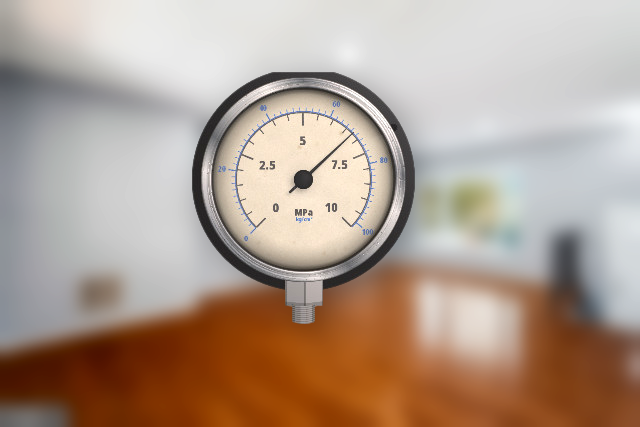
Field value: 6.75 MPa
